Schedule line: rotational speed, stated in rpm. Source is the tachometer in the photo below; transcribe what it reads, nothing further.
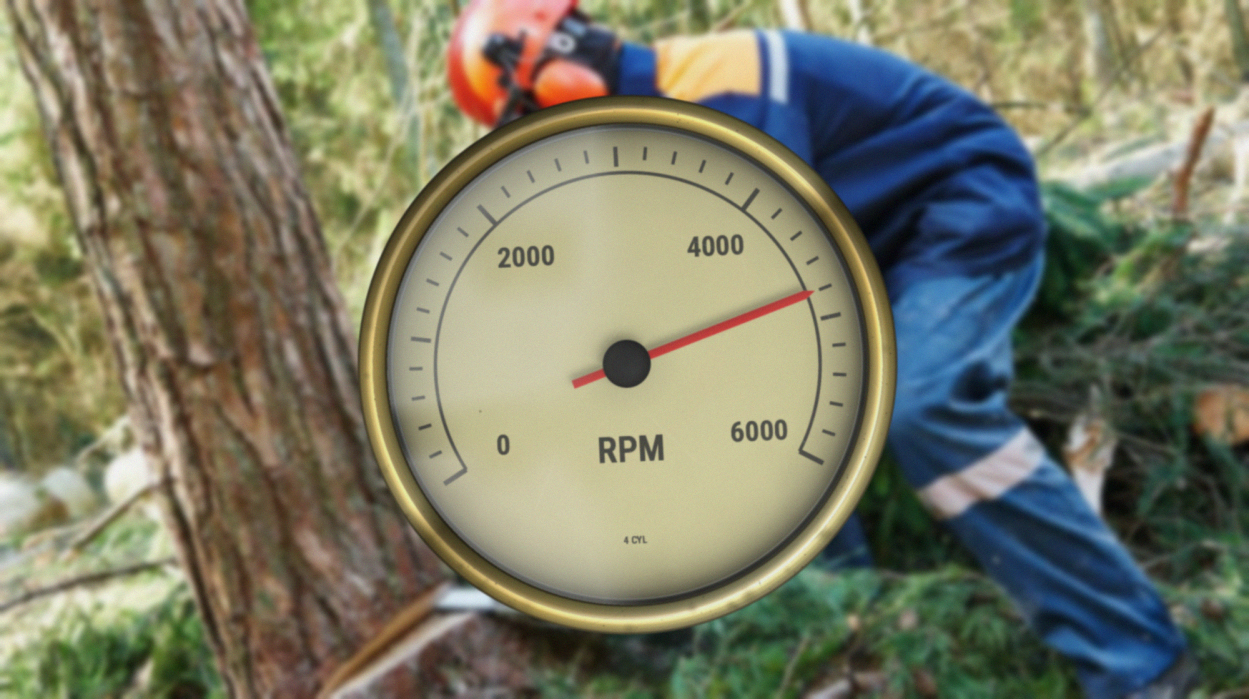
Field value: 4800 rpm
